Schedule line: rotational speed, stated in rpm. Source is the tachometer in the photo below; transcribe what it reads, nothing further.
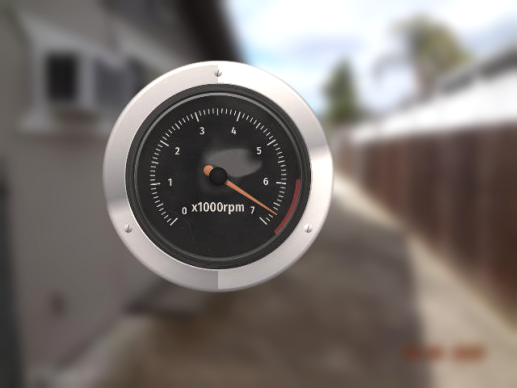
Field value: 6700 rpm
